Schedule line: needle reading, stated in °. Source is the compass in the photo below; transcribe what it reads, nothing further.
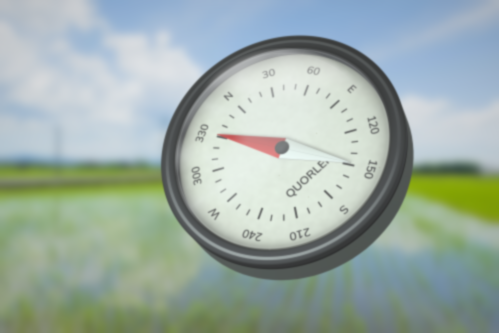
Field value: 330 °
